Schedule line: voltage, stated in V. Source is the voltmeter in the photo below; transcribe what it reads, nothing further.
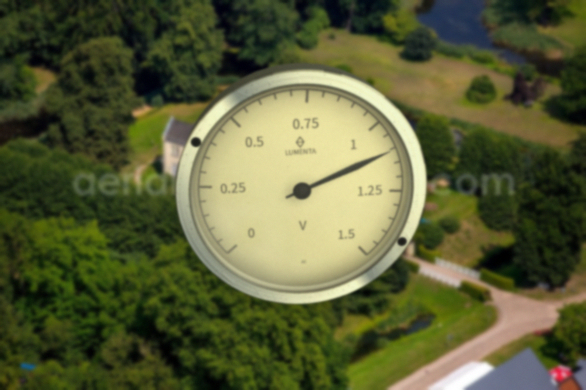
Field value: 1.1 V
